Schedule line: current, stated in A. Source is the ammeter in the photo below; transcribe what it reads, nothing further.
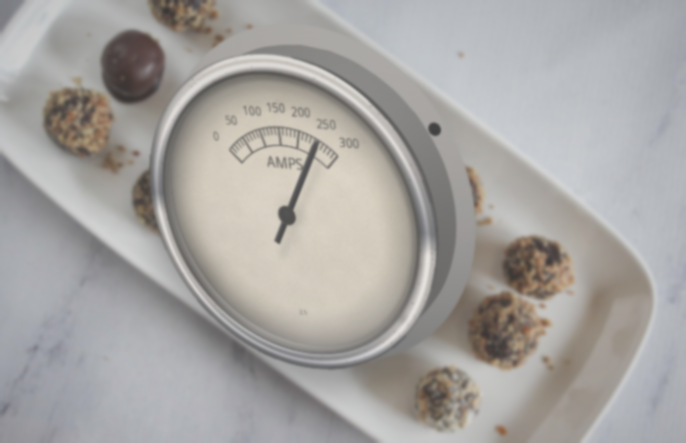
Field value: 250 A
